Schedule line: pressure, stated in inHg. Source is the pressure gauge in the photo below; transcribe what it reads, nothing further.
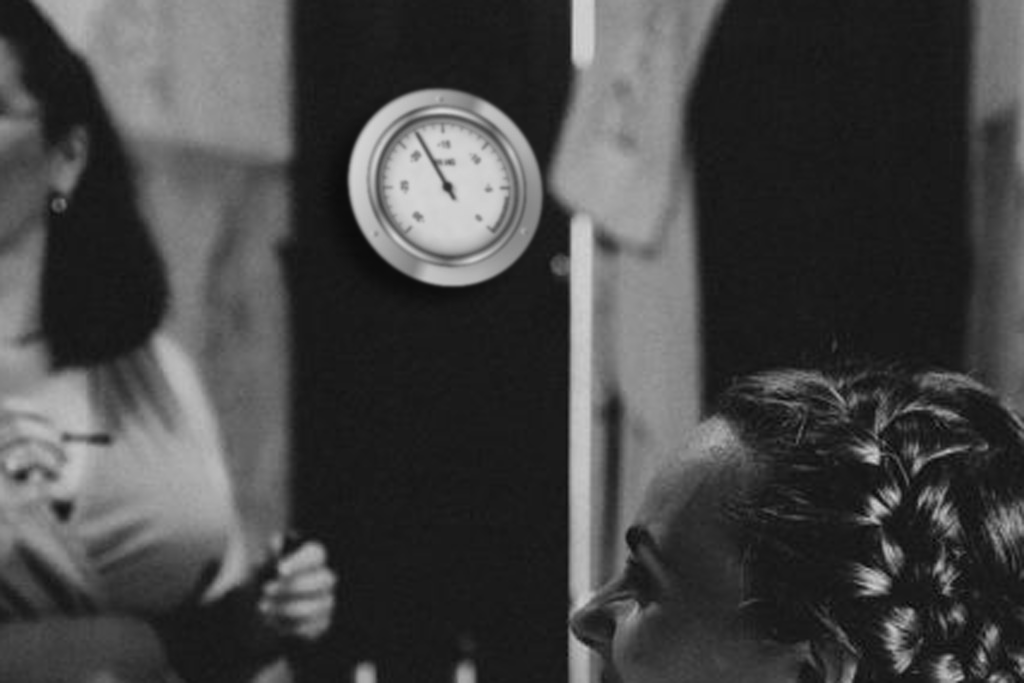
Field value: -18 inHg
